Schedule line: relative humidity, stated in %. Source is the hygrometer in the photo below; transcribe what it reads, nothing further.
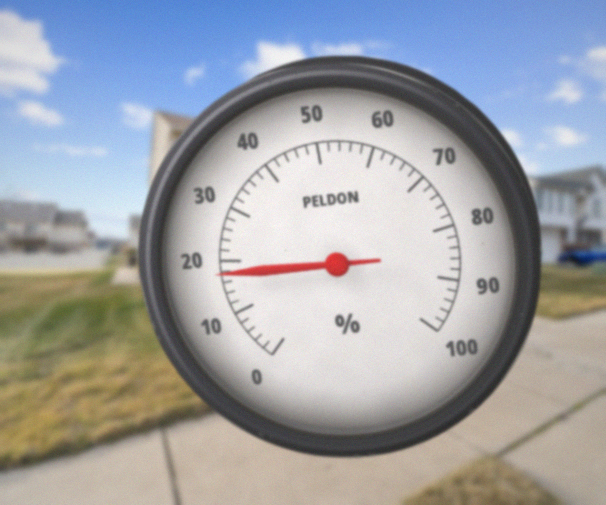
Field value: 18 %
